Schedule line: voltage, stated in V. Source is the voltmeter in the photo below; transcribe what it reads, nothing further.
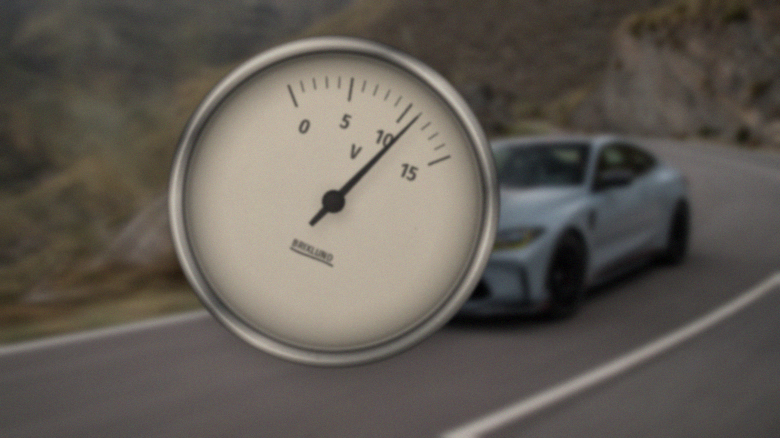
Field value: 11 V
